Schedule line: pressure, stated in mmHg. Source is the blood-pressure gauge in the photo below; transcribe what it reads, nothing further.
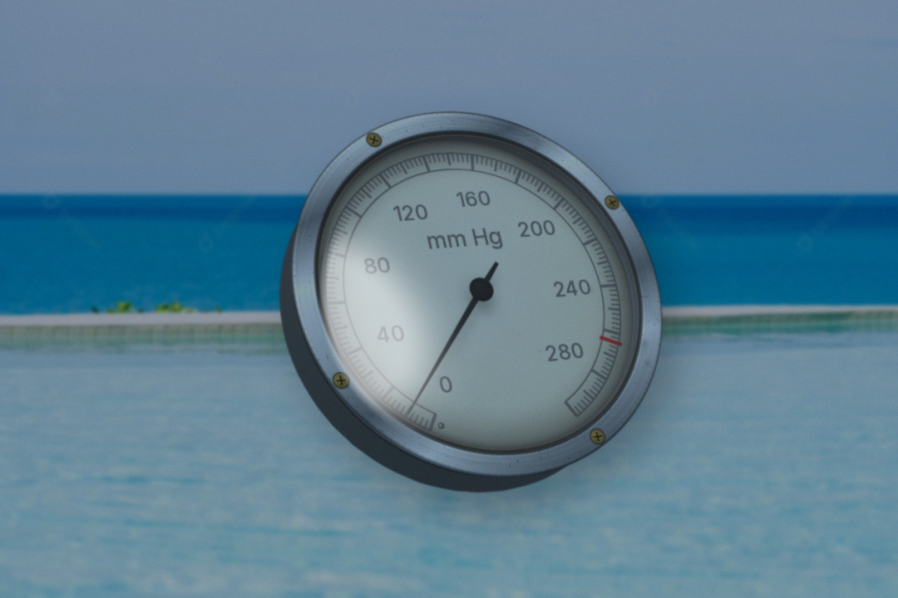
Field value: 10 mmHg
